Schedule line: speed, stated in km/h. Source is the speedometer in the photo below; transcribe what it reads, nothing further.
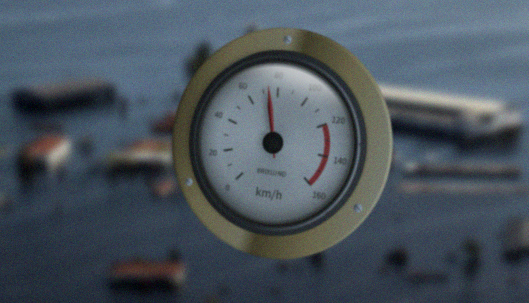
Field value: 75 km/h
